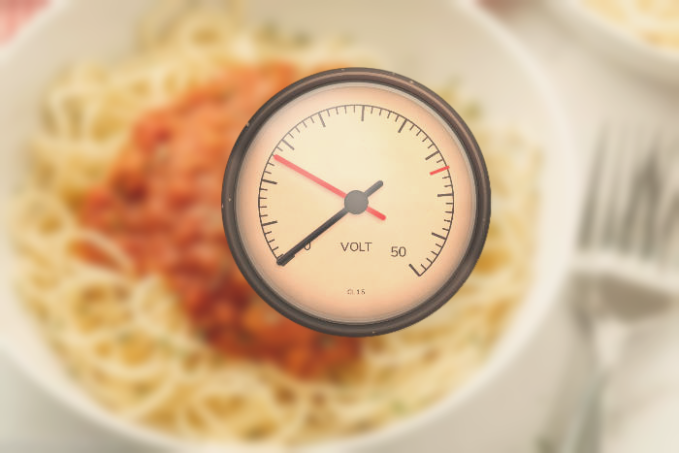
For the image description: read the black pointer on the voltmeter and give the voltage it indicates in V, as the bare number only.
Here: 0.5
